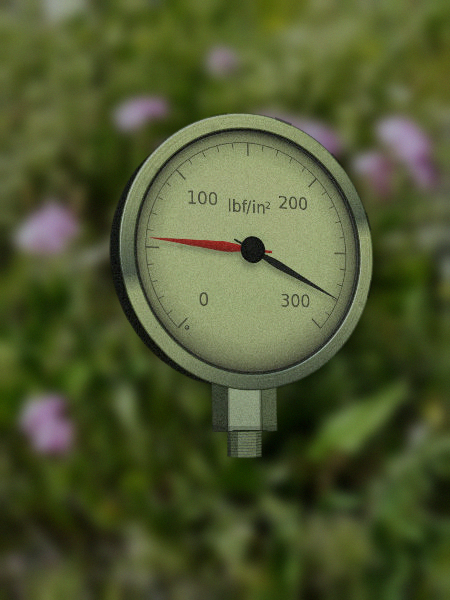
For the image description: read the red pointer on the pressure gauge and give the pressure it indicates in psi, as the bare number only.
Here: 55
